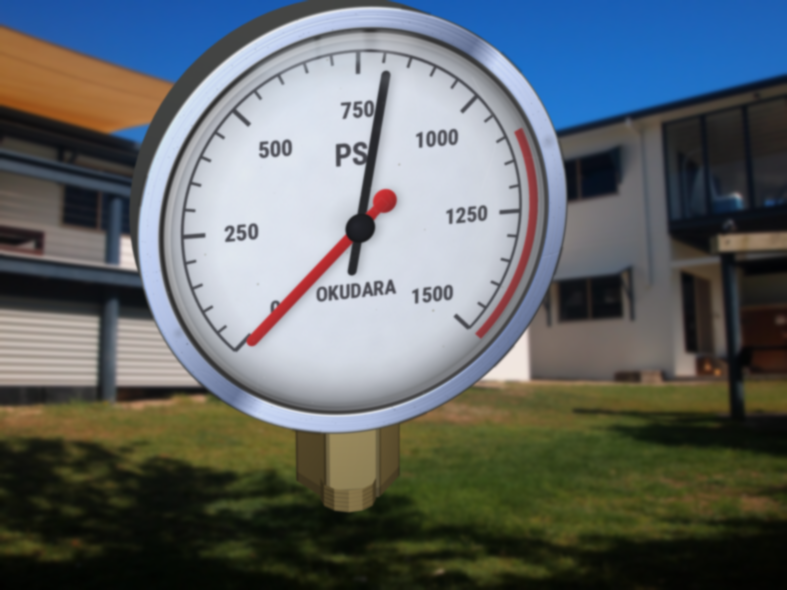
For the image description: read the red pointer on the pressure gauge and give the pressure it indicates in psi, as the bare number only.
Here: 0
